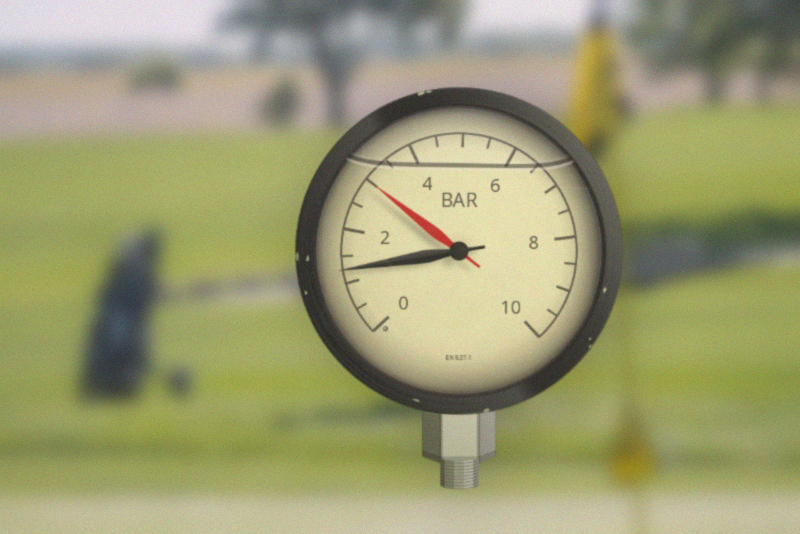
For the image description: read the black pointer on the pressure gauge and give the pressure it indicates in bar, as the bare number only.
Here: 1.25
